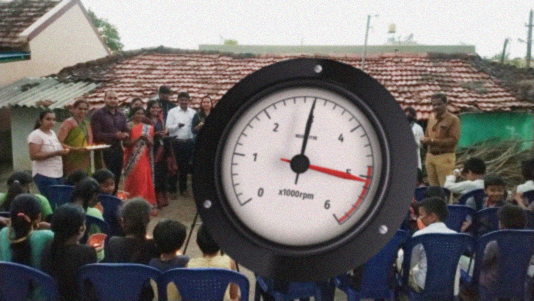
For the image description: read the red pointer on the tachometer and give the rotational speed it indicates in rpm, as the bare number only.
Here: 5100
